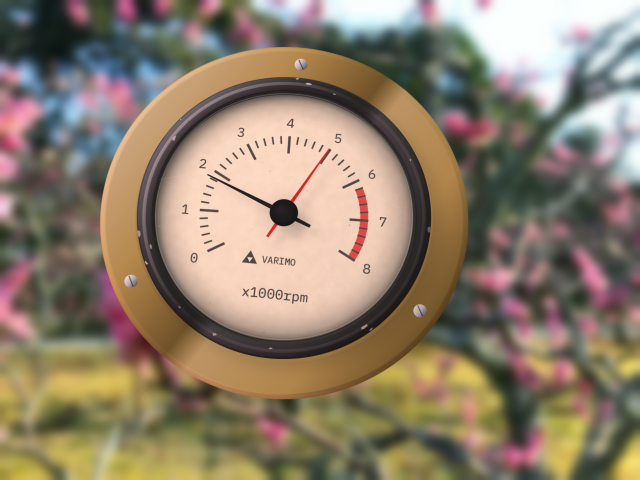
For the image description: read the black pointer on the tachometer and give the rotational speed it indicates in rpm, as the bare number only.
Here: 1800
